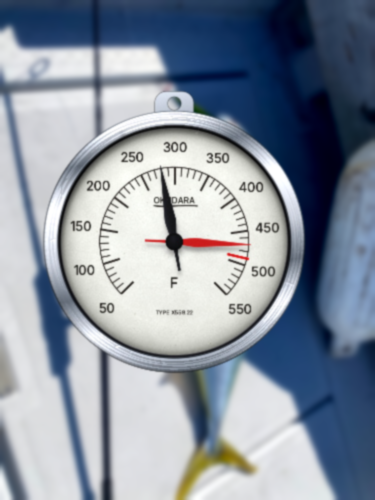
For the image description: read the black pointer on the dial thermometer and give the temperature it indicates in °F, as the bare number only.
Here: 280
